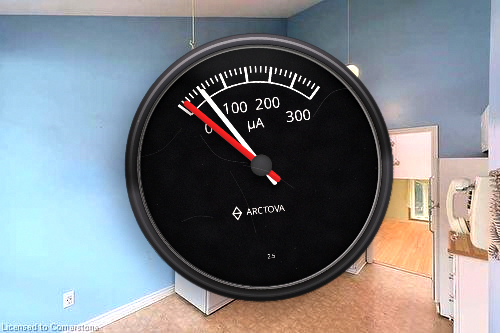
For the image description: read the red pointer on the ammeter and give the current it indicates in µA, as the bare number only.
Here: 10
